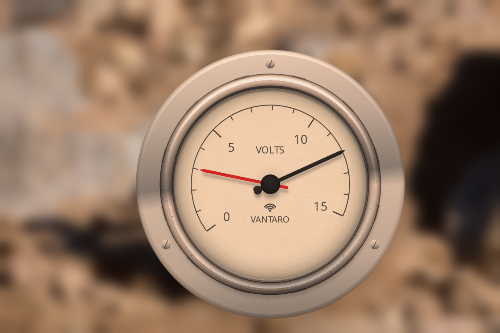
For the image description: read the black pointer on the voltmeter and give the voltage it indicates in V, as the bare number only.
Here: 12
